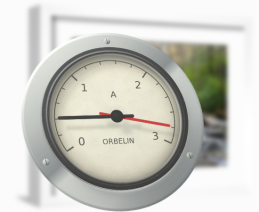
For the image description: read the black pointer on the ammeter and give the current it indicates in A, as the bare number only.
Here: 0.4
